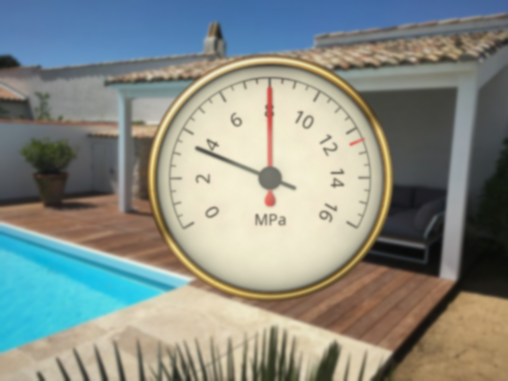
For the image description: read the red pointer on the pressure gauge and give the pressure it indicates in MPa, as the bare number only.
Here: 8
